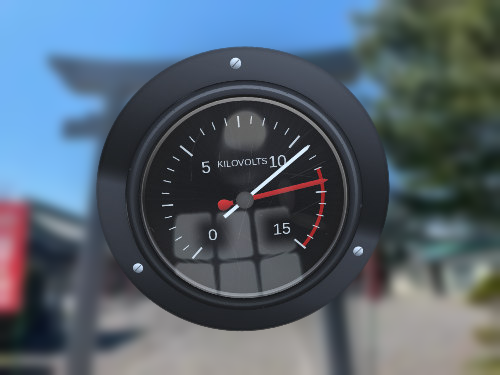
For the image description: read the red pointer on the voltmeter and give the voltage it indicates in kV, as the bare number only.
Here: 12
